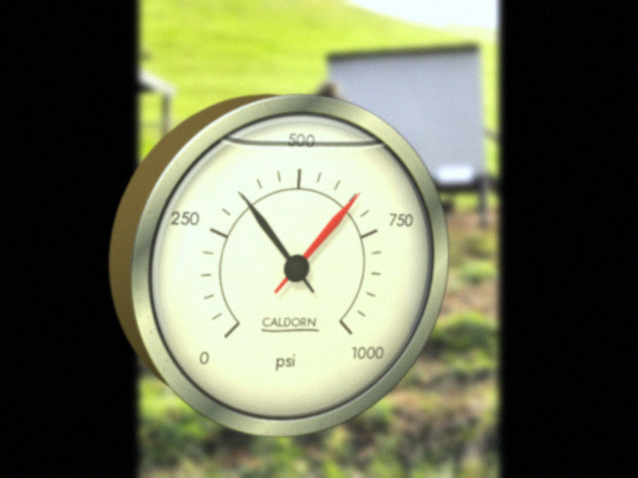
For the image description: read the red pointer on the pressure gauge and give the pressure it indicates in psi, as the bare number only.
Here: 650
